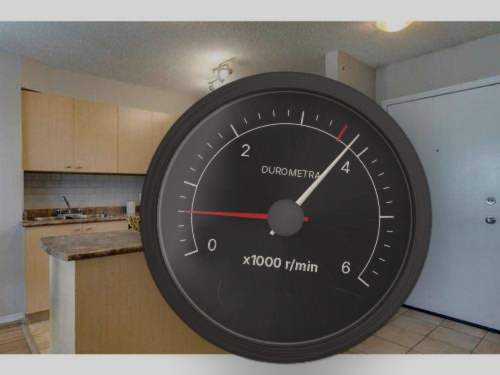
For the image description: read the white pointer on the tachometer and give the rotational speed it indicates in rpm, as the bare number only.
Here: 3800
